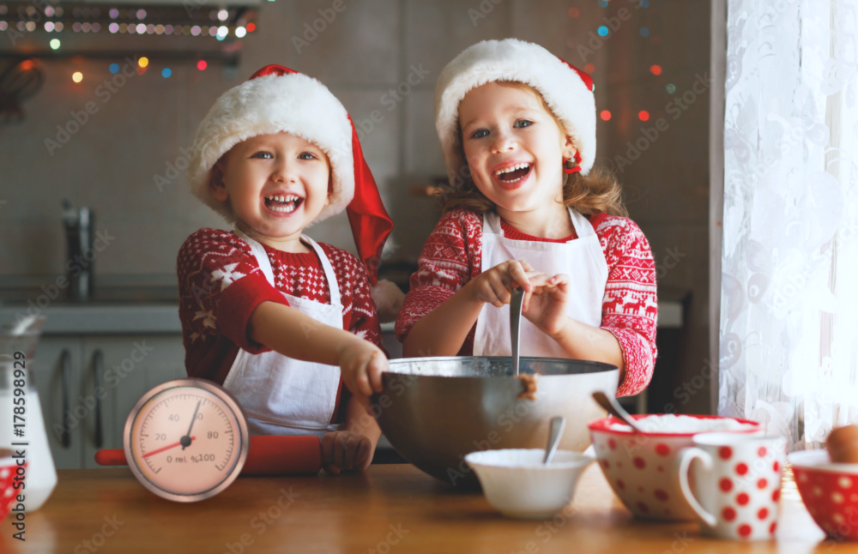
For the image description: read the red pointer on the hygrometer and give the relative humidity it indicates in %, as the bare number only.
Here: 10
